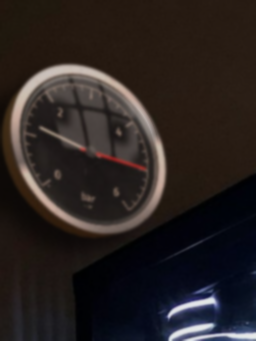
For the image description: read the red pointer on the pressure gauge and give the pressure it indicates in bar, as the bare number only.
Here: 5
